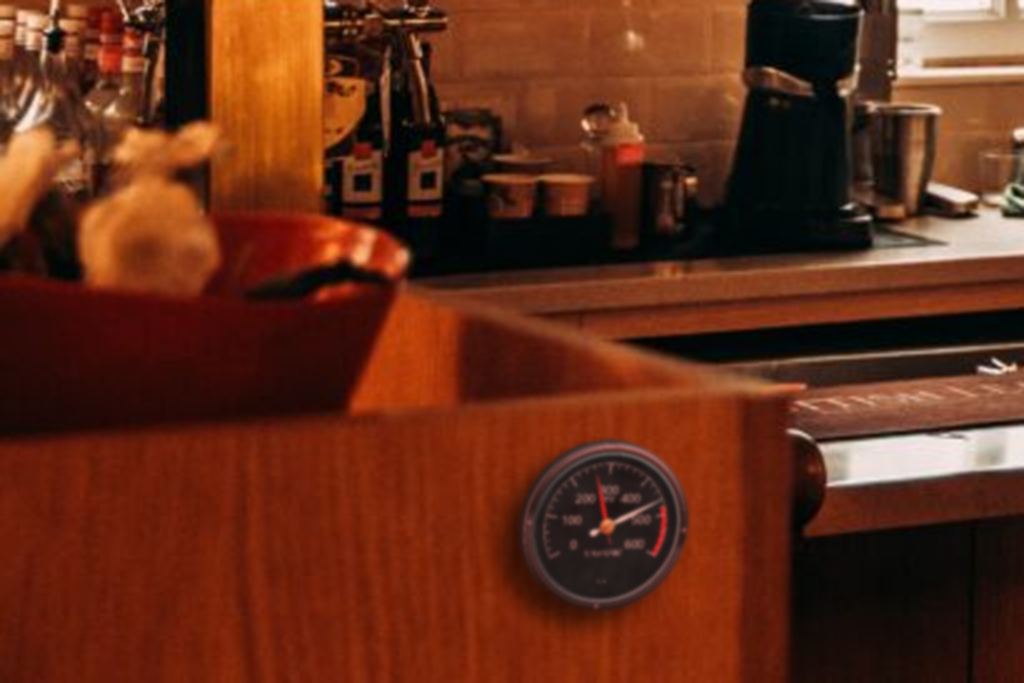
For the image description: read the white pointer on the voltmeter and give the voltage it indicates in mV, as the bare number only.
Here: 460
